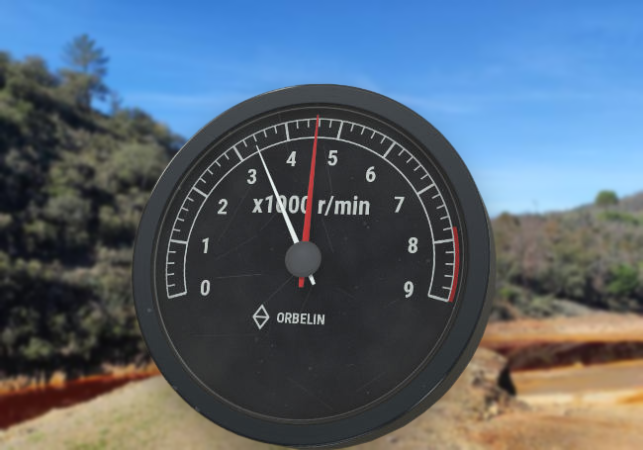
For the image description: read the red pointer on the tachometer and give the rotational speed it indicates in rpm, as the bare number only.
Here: 4600
